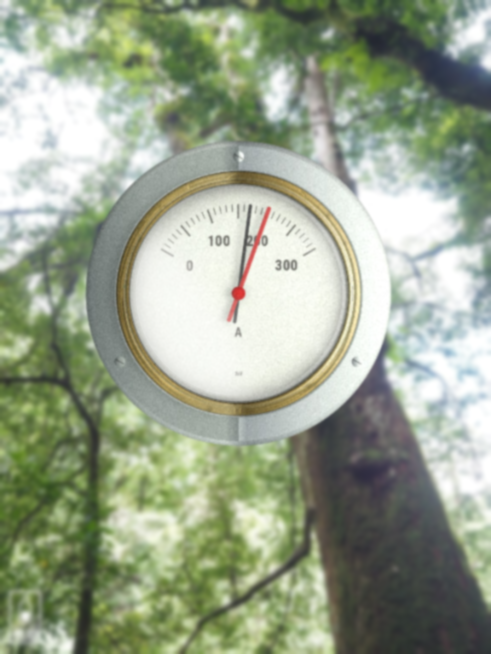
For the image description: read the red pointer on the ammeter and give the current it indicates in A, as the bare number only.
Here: 200
